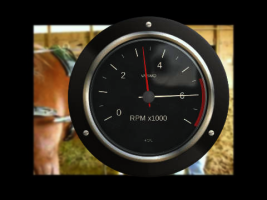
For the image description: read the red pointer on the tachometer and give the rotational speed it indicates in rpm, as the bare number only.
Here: 3250
